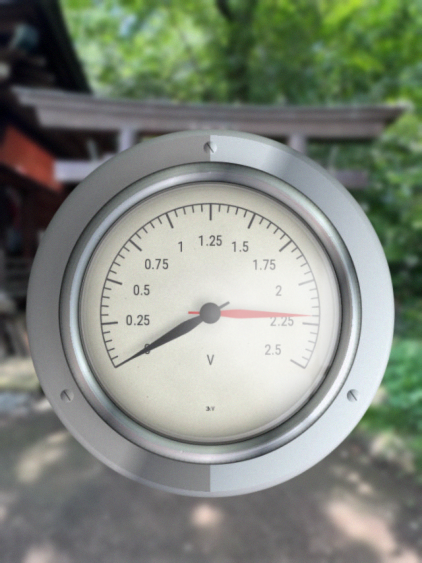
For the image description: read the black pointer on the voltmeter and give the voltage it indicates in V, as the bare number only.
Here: 0
